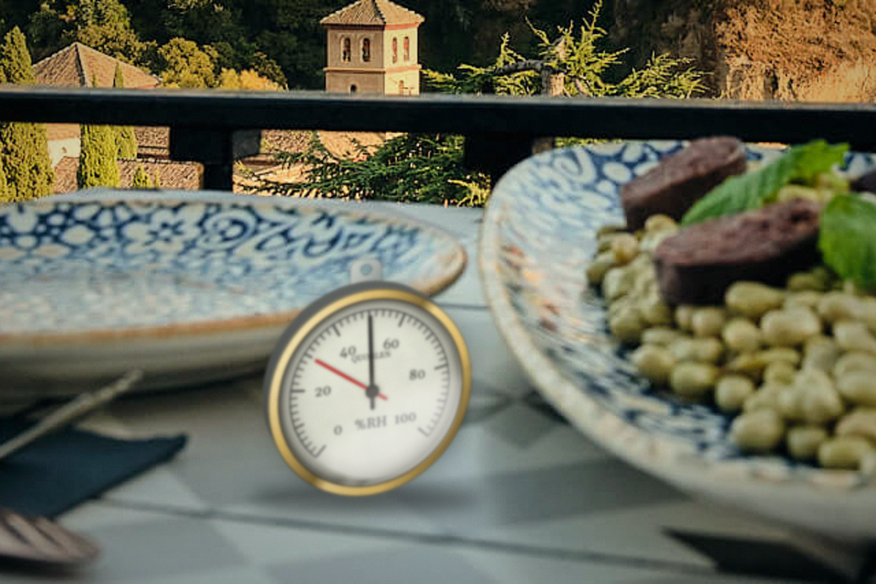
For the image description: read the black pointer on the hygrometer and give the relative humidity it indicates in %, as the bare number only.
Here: 50
